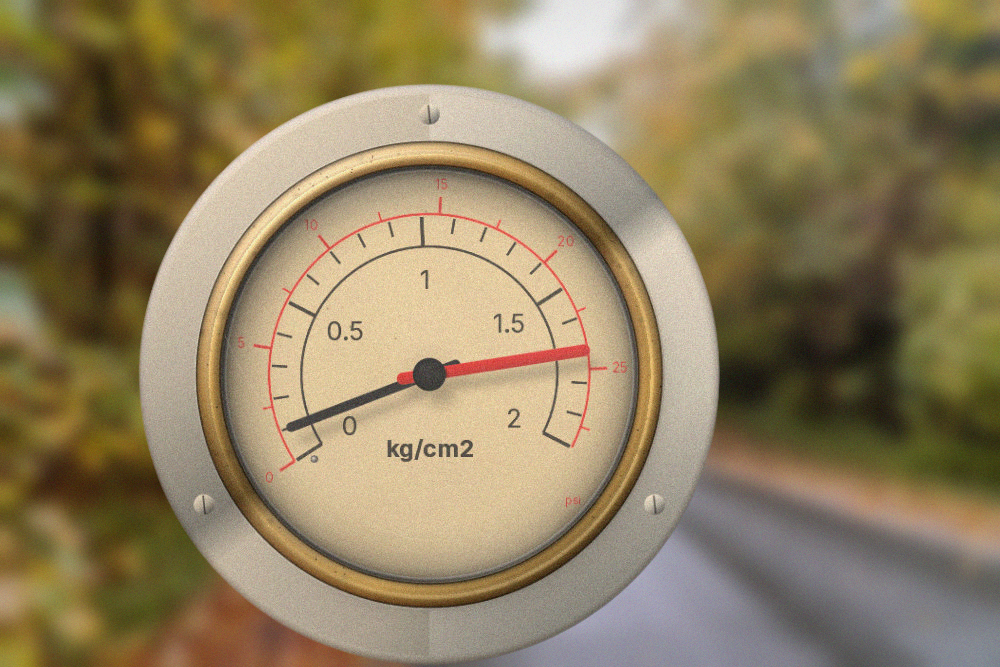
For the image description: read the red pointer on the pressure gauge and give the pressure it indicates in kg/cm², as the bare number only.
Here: 1.7
